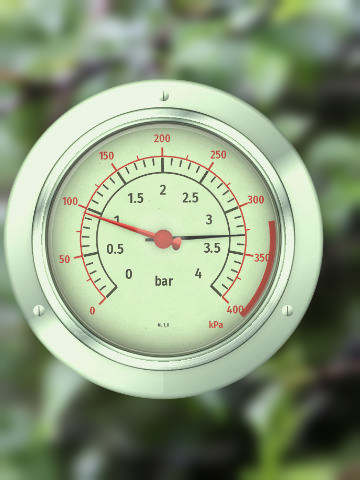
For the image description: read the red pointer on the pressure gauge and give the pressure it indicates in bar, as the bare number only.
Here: 0.95
